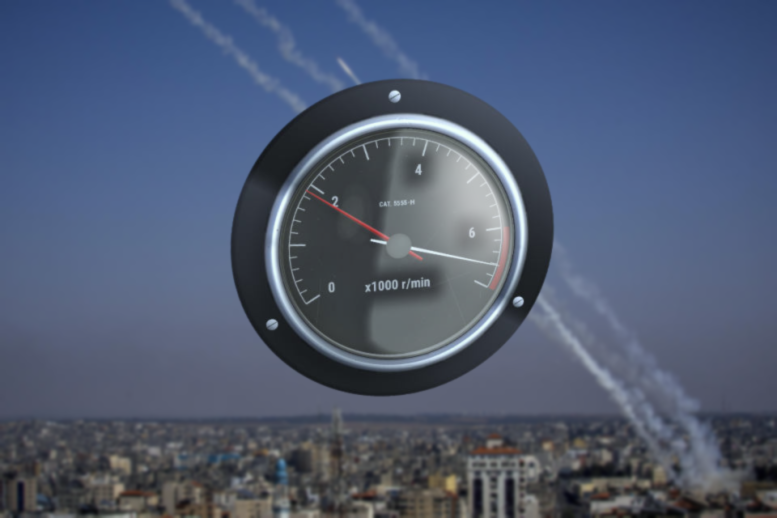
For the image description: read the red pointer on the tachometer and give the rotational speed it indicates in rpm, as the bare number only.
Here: 1900
